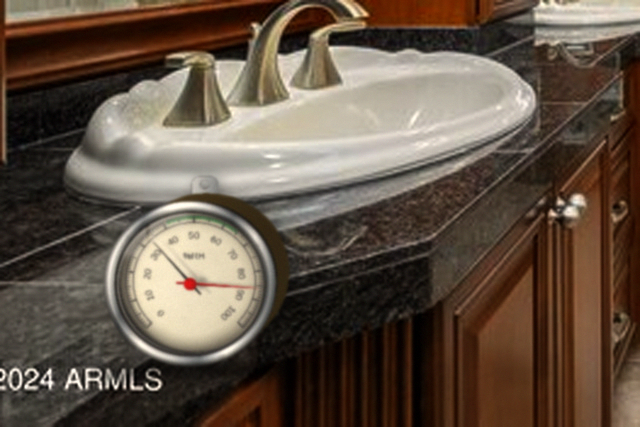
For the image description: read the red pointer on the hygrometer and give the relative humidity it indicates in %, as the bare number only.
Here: 85
